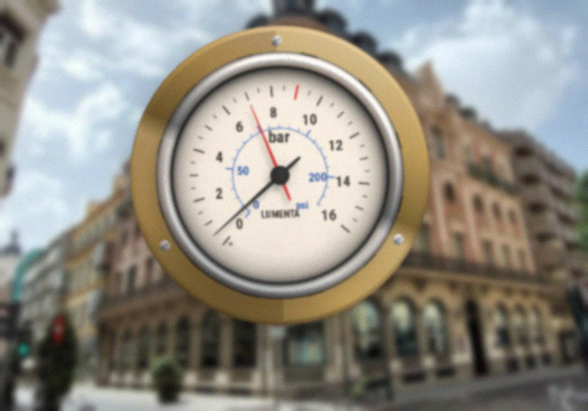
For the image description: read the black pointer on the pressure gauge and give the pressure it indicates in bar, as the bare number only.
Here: 0.5
